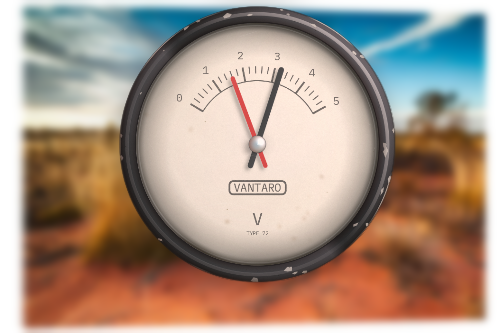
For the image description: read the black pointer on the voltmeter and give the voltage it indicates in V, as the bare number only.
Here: 3.2
